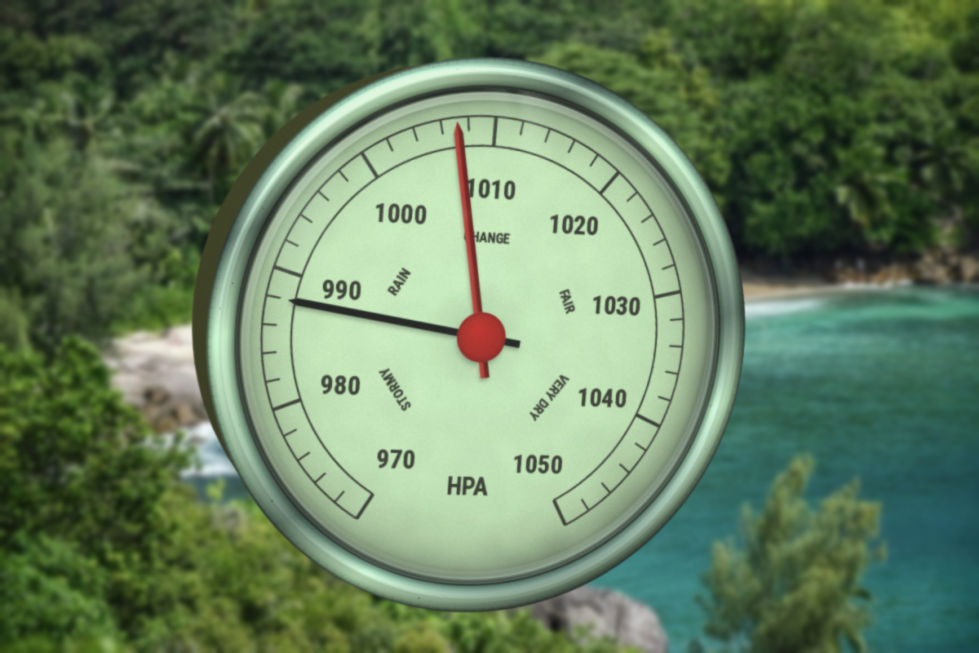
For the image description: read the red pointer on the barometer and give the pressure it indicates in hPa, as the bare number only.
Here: 1007
